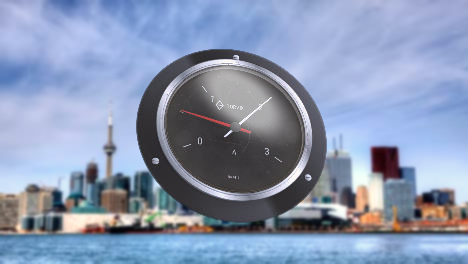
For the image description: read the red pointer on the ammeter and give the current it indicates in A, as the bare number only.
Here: 0.5
